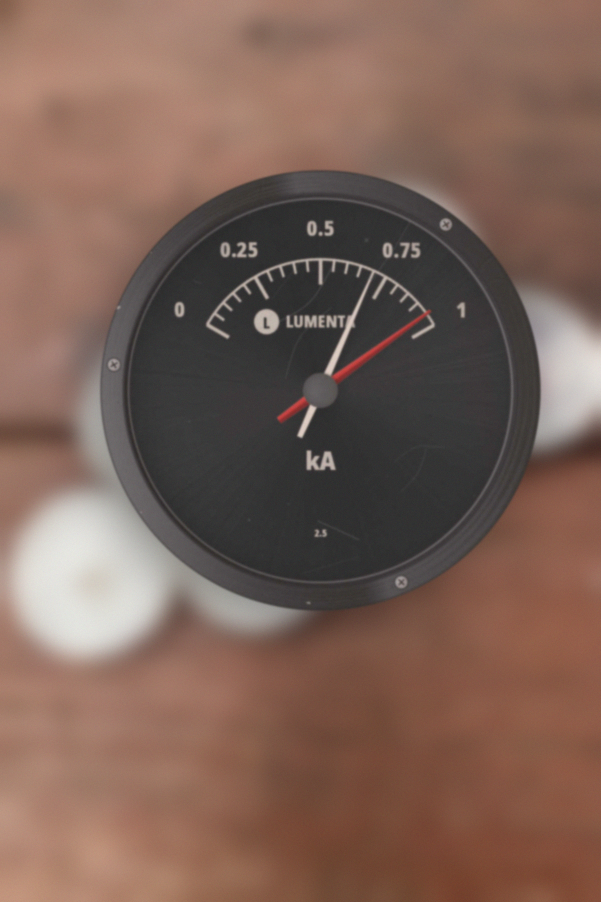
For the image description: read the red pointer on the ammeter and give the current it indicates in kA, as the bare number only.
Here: 0.95
